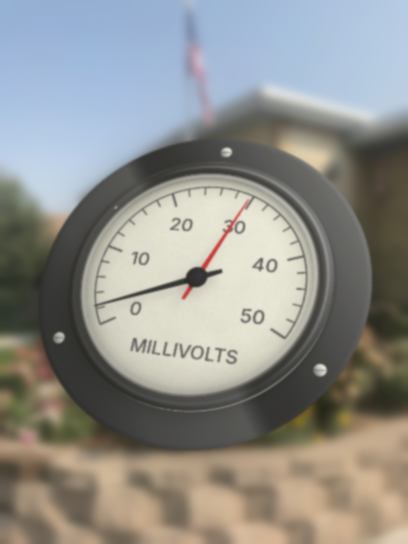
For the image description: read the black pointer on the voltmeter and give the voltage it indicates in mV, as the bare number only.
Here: 2
